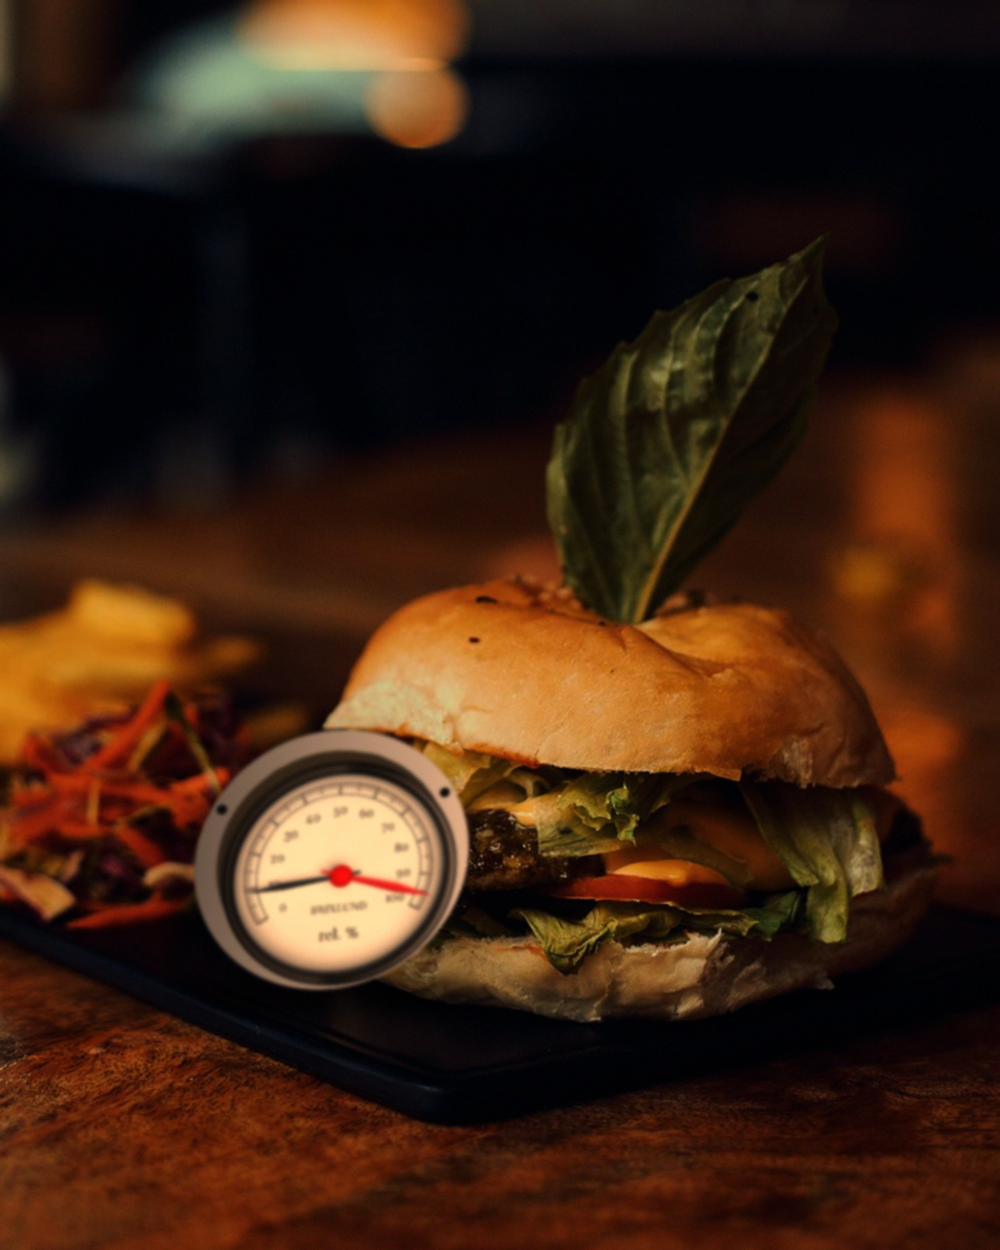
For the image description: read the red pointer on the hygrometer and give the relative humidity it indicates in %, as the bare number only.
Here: 95
